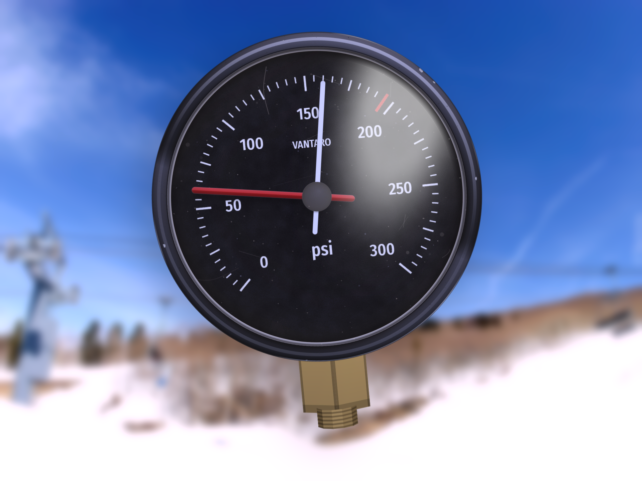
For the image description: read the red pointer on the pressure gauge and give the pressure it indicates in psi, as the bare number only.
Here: 60
